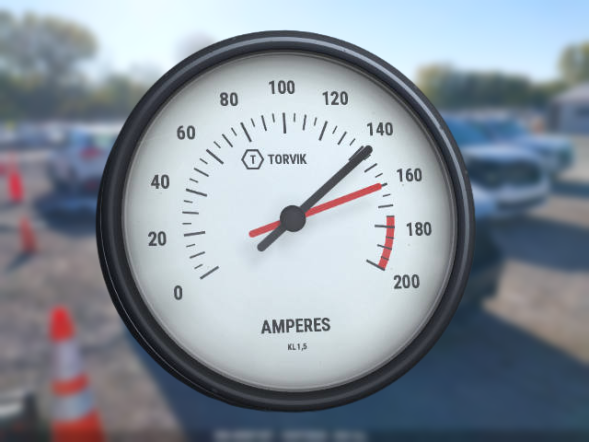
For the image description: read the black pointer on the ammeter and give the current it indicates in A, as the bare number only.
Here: 142.5
